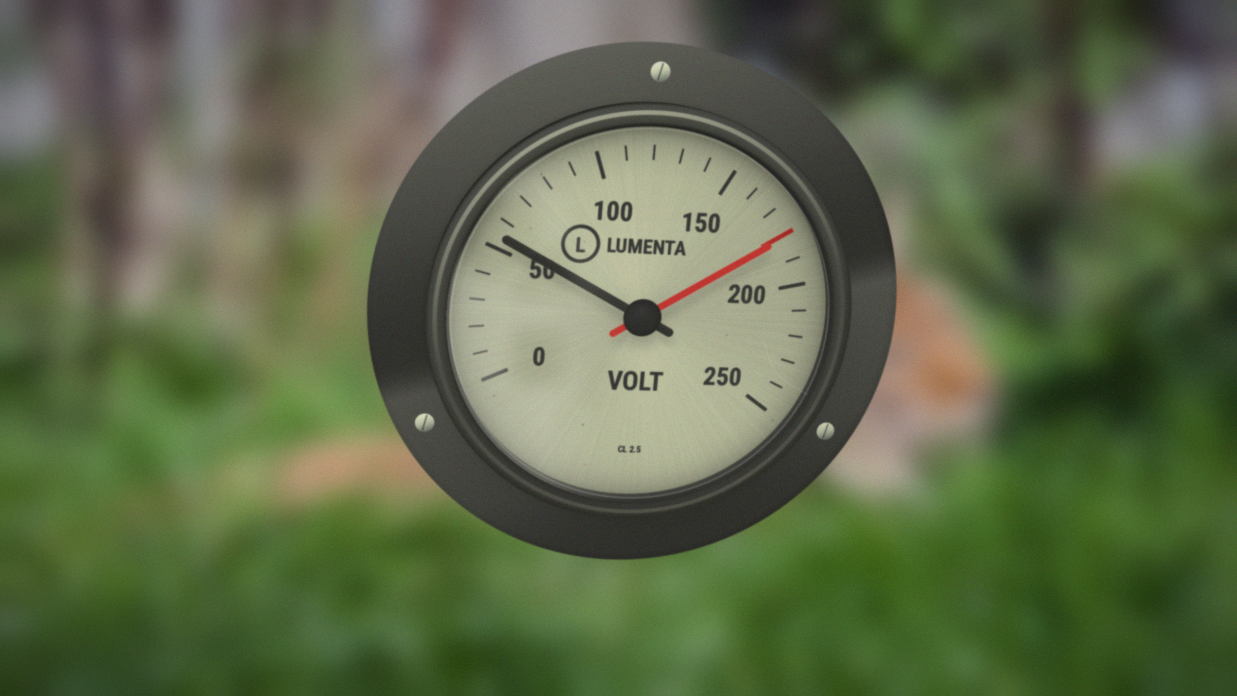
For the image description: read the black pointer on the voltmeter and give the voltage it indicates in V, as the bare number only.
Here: 55
